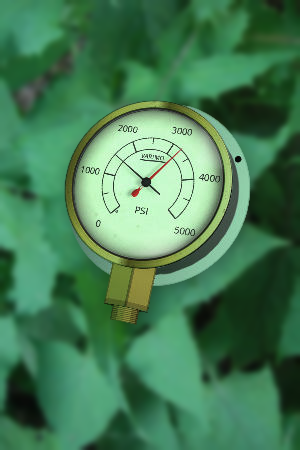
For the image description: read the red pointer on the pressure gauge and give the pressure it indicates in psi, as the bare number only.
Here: 3250
